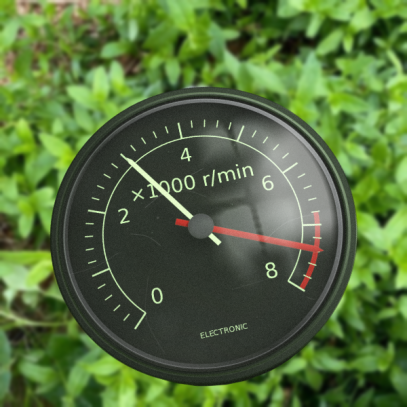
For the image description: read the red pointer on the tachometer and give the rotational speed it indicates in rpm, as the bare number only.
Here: 7400
